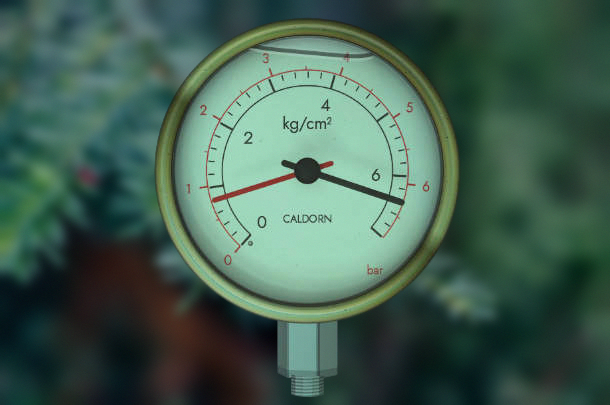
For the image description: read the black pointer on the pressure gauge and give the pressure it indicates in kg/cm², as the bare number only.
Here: 6.4
